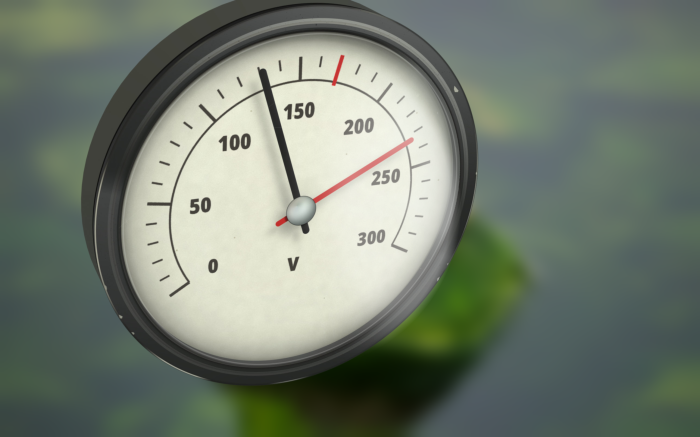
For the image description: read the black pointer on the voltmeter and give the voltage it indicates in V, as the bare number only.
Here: 130
